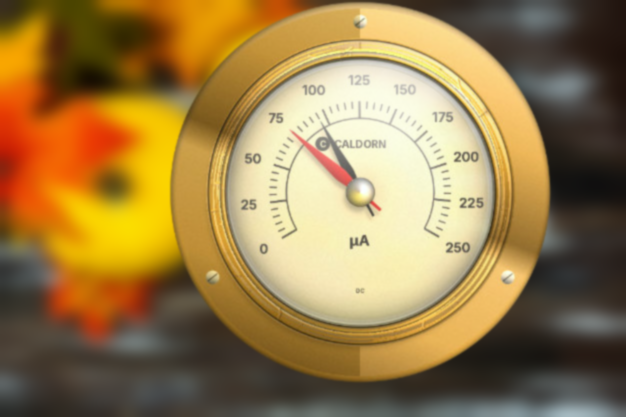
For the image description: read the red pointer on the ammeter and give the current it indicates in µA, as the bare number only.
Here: 75
